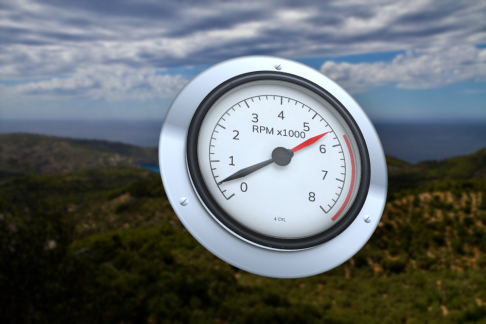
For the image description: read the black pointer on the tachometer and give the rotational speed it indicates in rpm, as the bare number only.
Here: 400
